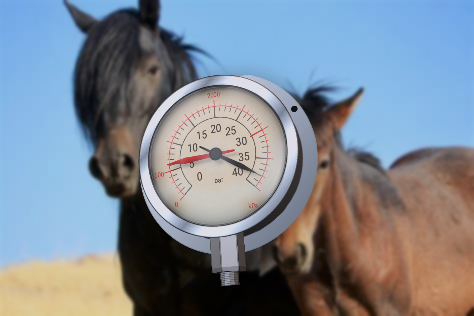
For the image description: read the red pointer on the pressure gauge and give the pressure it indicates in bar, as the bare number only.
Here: 6
